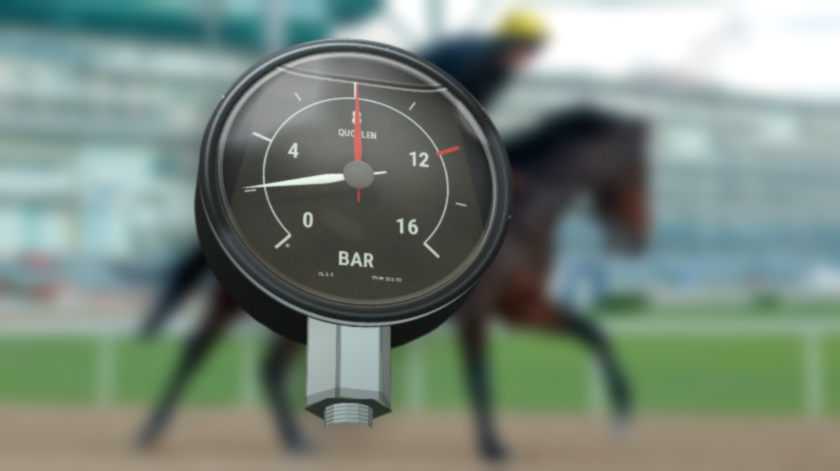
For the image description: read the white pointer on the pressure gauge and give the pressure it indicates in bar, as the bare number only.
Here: 2
